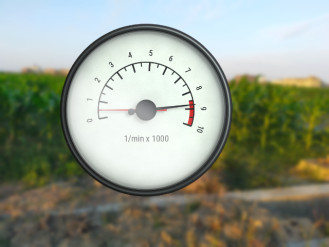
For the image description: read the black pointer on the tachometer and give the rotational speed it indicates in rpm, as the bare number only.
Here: 8750
